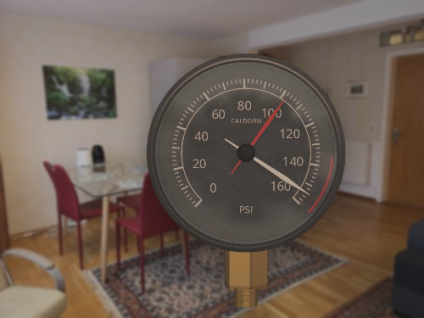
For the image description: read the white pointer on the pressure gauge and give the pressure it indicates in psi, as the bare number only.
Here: 154
